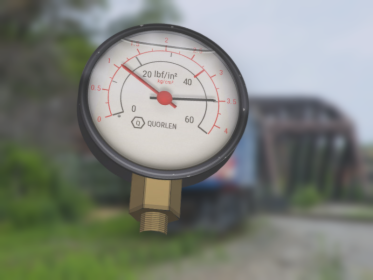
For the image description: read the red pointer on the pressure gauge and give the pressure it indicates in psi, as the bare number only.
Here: 15
